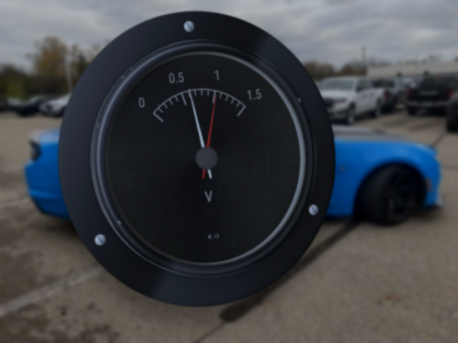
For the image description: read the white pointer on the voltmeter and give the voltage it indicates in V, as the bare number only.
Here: 0.6
